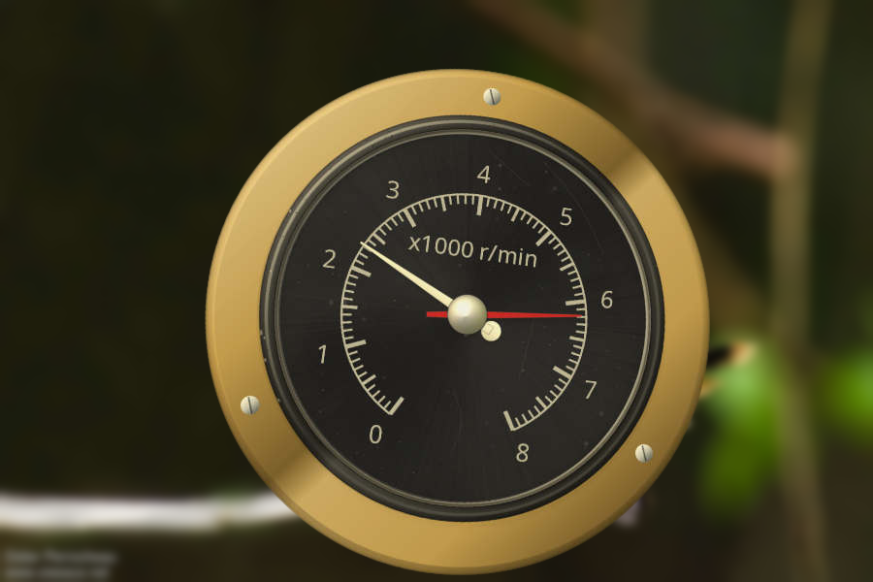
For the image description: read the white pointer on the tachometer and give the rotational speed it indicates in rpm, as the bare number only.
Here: 2300
